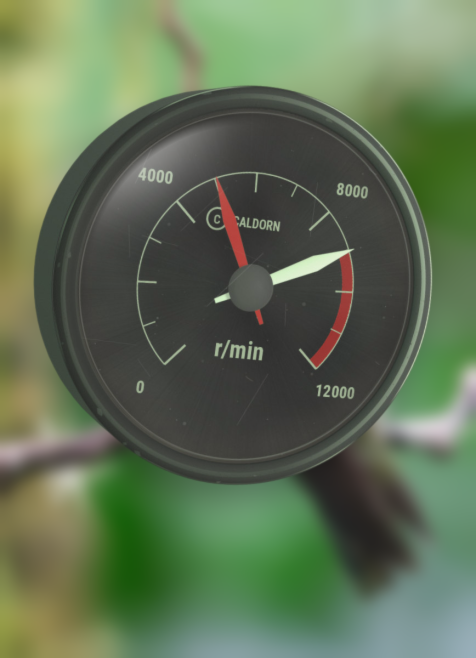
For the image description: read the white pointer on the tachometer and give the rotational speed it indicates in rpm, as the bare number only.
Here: 9000
